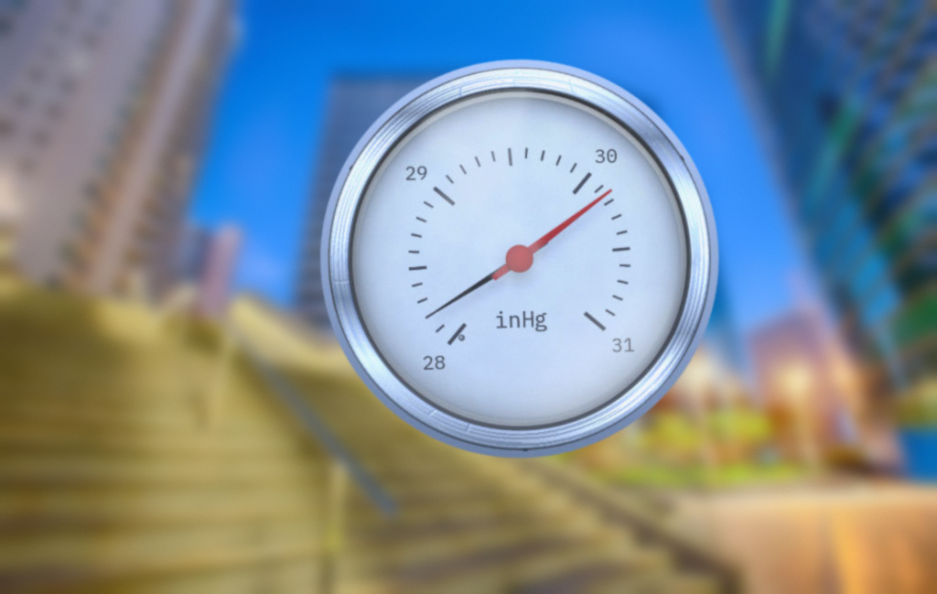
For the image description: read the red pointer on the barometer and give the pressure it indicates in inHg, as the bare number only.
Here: 30.15
